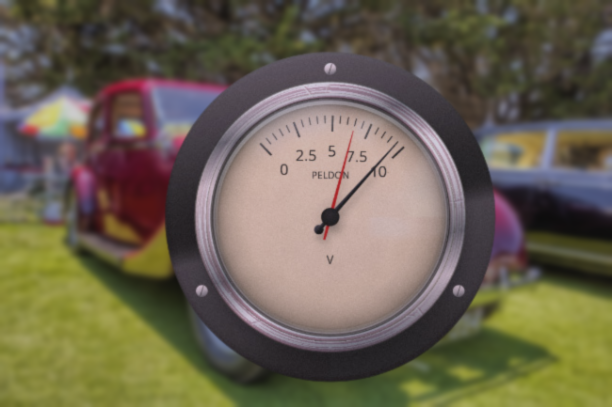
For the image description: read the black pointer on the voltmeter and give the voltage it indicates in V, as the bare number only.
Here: 9.5
